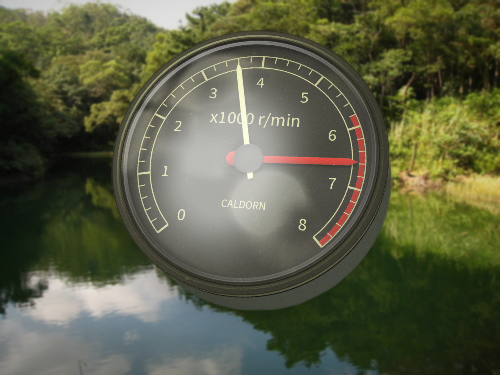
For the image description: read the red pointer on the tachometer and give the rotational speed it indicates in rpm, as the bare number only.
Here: 6600
